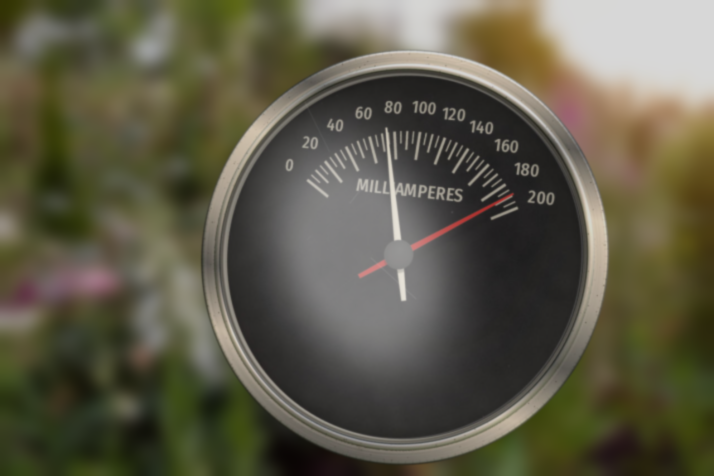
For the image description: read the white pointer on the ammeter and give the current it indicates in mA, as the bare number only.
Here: 75
